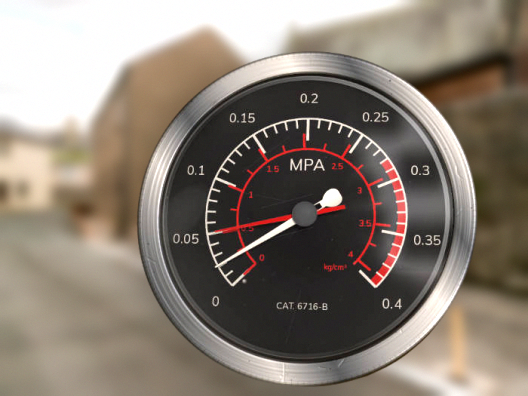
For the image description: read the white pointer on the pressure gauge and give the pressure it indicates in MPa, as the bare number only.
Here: 0.02
